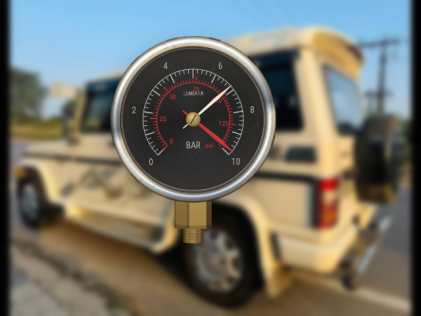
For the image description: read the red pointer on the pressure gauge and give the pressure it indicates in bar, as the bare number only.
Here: 9.8
